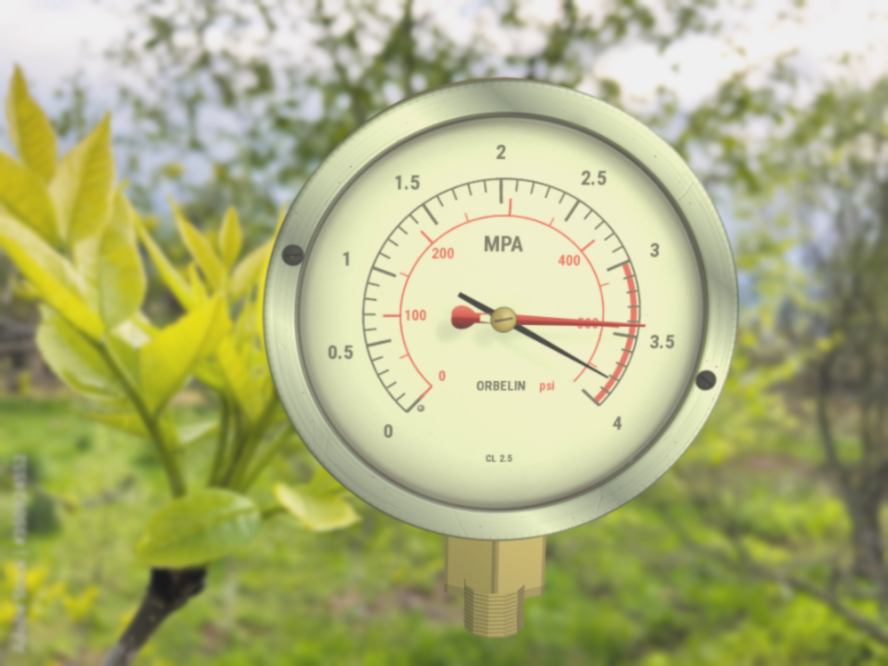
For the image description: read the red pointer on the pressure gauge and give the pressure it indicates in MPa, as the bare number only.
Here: 3.4
